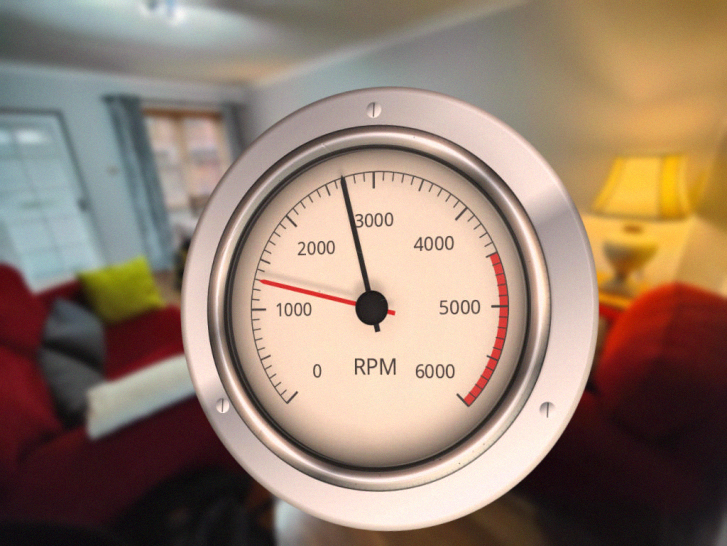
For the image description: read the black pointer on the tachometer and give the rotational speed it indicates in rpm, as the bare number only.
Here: 2700
